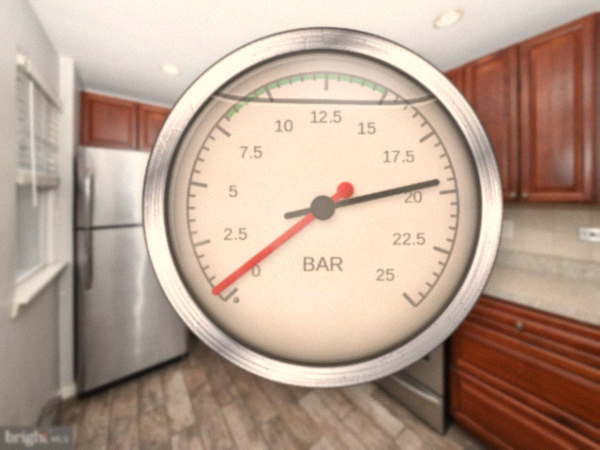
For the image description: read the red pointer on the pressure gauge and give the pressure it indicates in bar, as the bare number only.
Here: 0.5
